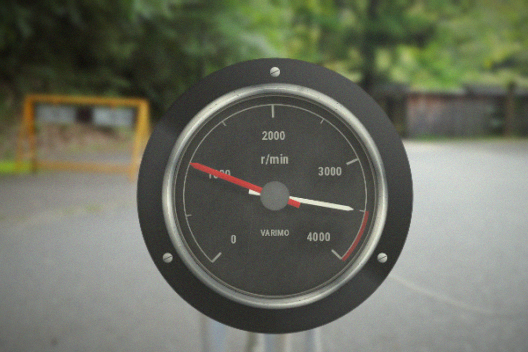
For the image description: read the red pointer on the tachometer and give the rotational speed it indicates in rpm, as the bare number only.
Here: 1000
